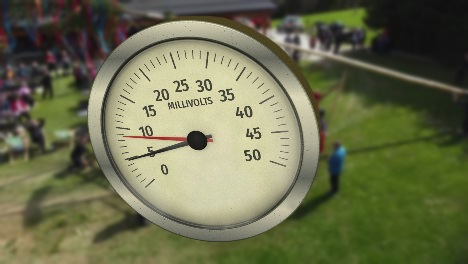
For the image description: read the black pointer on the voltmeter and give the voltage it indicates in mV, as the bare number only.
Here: 5
